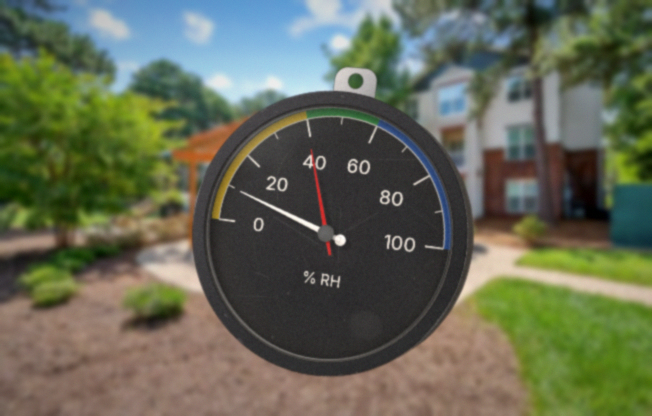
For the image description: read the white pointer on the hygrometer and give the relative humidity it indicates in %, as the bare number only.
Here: 10
